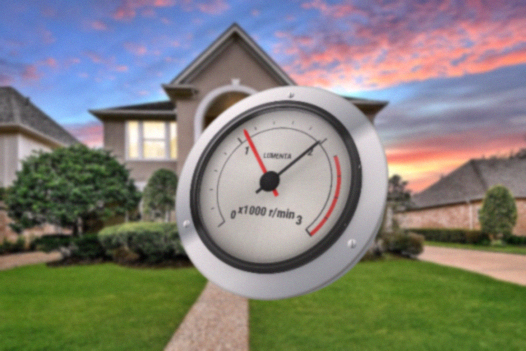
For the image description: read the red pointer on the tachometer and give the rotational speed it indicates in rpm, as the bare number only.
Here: 1100
